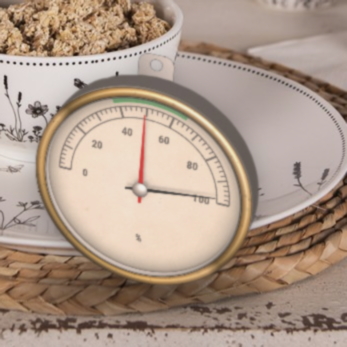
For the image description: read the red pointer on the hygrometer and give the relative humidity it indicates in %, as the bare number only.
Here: 50
